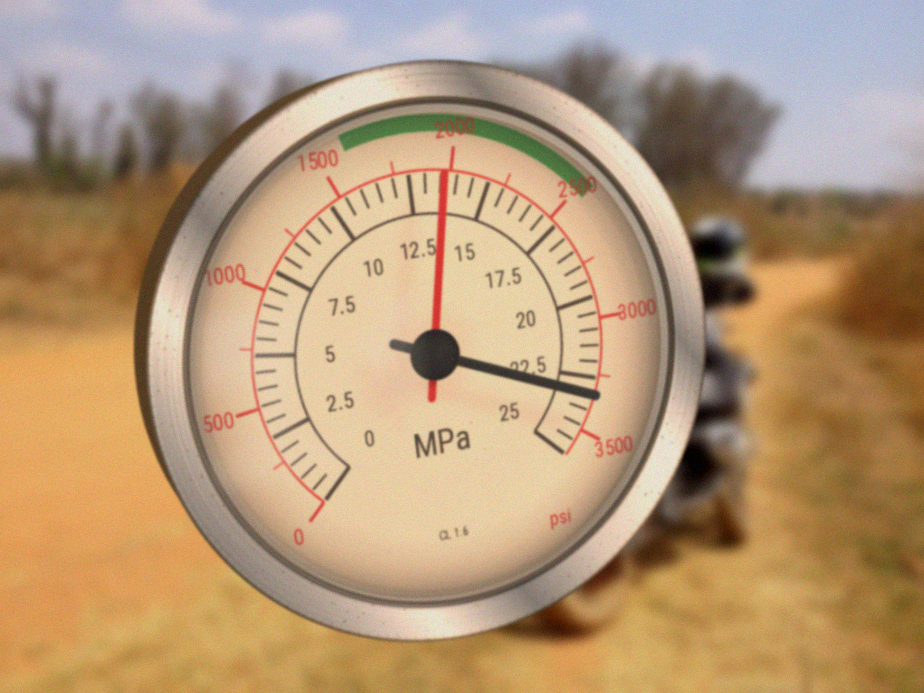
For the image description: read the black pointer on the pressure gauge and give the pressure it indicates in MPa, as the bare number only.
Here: 23
